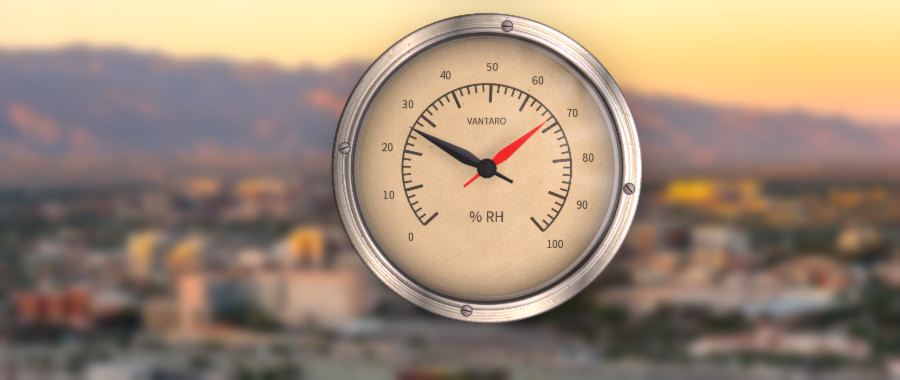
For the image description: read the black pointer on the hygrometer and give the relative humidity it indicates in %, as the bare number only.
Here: 26
